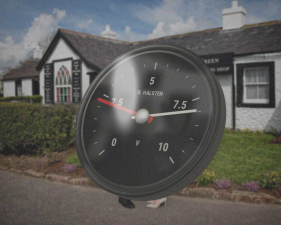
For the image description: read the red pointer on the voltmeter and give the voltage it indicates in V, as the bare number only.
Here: 2.25
